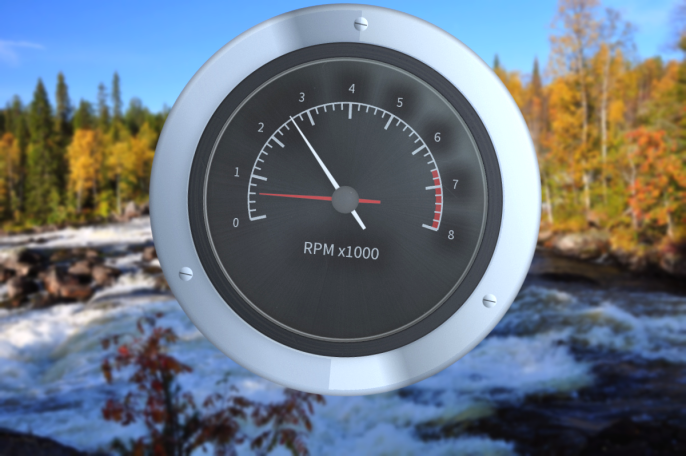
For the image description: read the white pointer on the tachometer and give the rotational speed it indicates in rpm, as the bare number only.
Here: 2600
